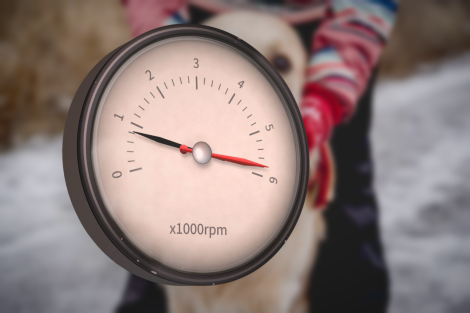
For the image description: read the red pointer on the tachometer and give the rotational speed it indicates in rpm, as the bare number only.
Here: 5800
